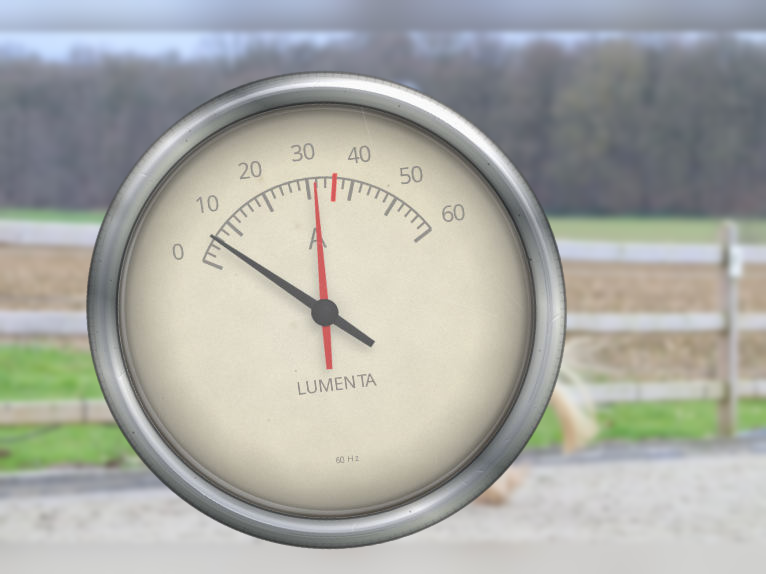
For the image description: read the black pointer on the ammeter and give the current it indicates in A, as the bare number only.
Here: 6
